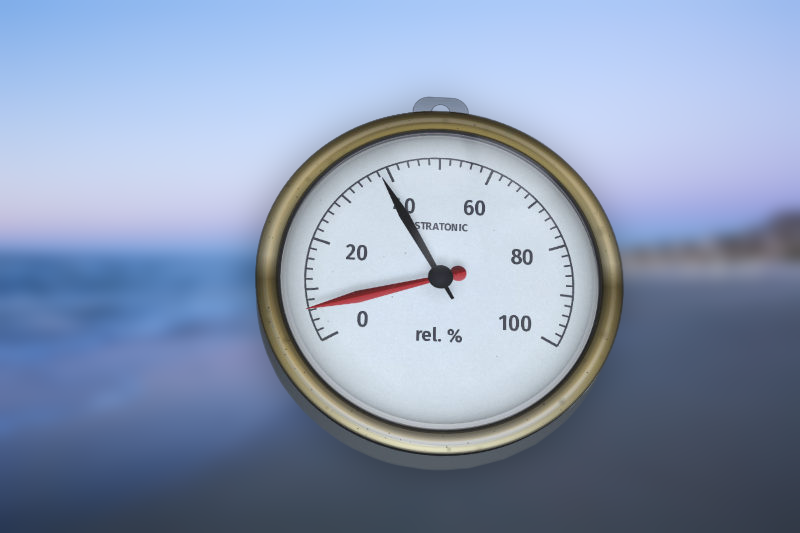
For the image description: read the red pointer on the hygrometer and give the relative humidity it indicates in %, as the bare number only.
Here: 6
